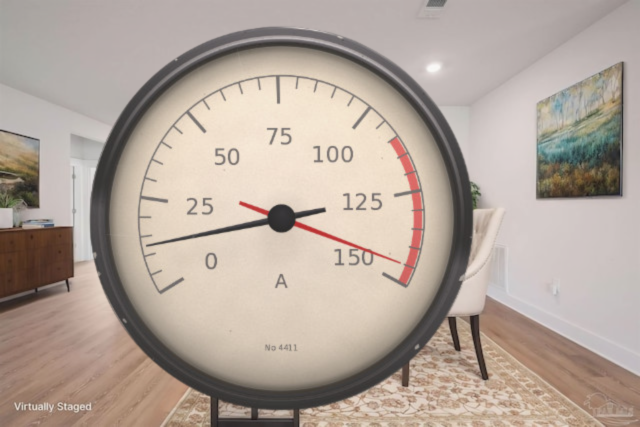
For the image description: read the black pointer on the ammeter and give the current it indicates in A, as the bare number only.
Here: 12.5
